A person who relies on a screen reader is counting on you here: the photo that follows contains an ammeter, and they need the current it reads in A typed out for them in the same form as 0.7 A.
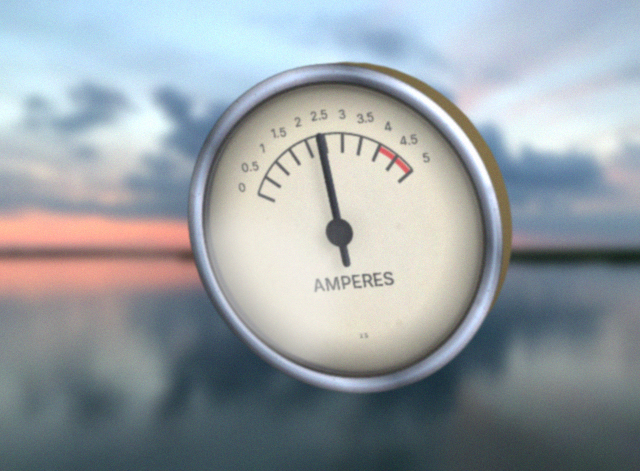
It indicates 2.5 A
